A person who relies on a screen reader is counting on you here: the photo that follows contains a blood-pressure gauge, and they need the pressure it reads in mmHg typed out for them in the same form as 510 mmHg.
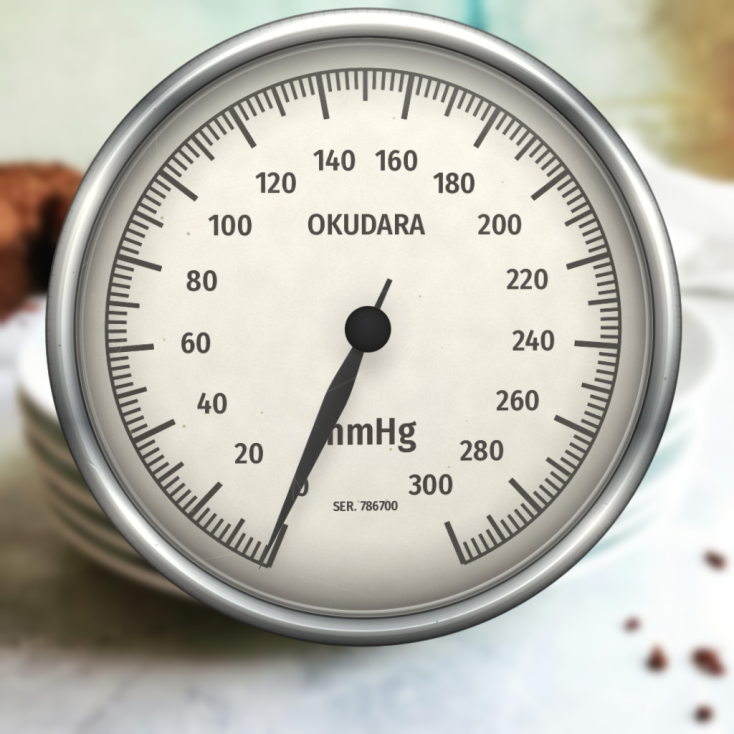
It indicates 2 mmHg
